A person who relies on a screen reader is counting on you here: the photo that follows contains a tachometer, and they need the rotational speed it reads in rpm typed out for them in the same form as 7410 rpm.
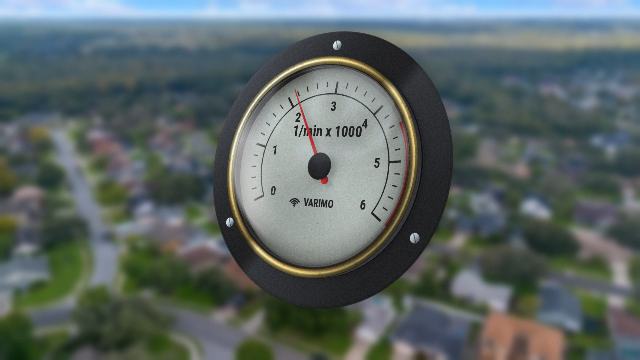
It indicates 2200 rpm
